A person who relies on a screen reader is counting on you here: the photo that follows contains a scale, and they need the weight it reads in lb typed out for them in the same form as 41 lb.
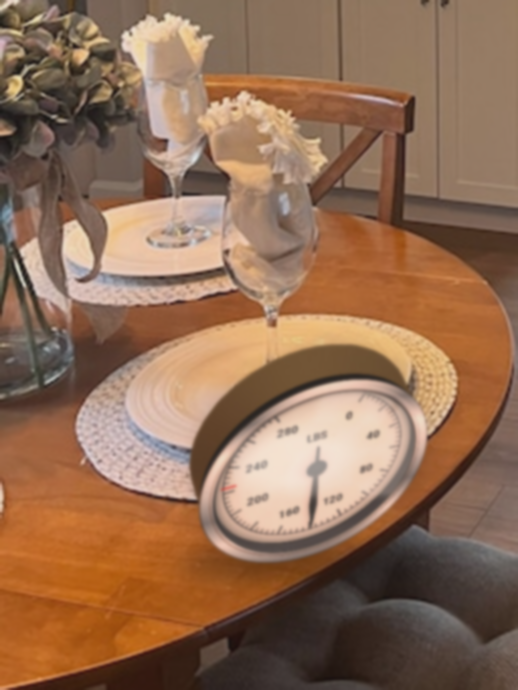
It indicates 140 lb
